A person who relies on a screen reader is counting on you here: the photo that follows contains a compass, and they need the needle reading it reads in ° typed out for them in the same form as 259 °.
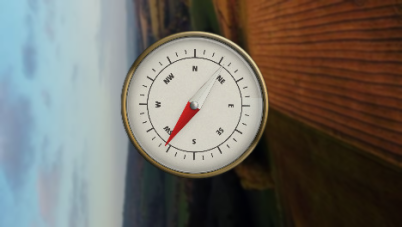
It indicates 215 °
